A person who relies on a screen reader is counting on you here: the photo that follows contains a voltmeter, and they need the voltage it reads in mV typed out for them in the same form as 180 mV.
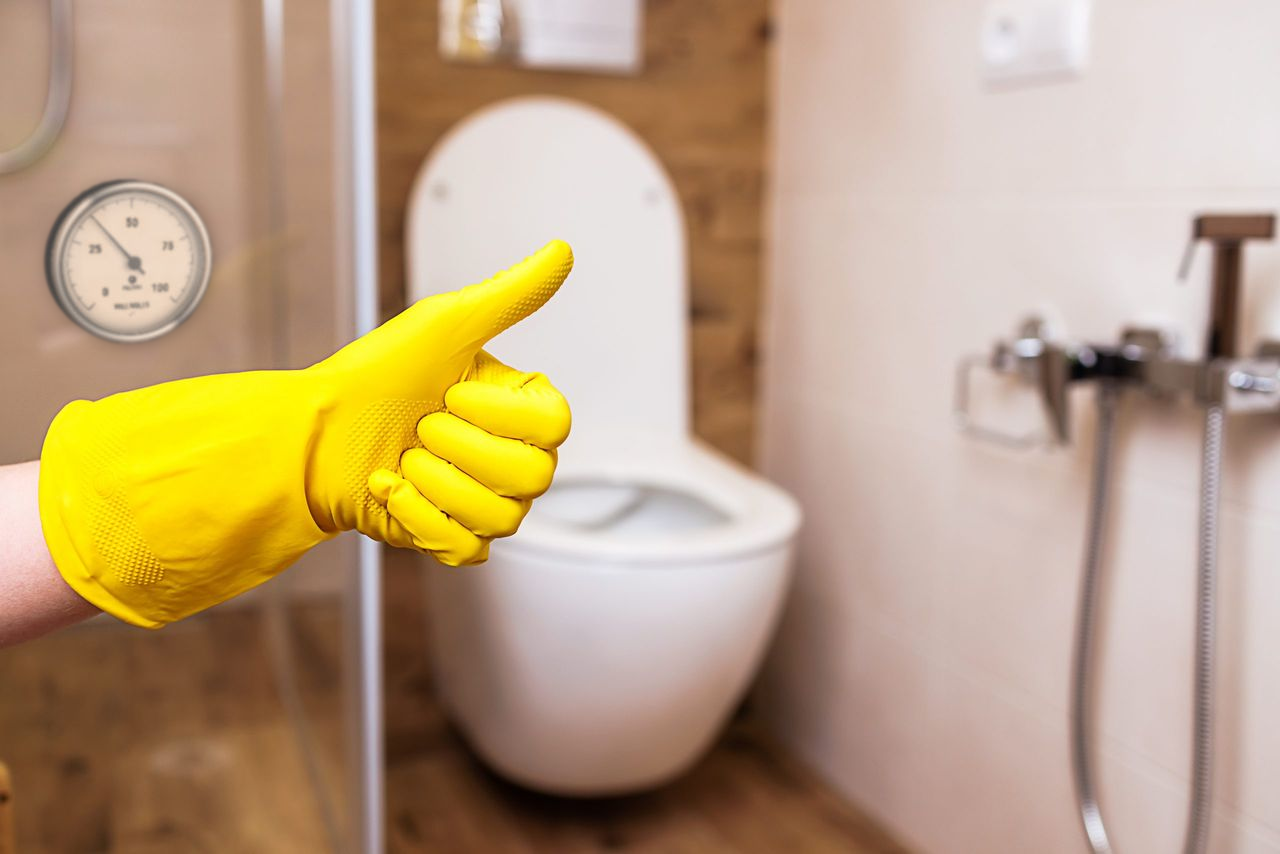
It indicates 35 mV
